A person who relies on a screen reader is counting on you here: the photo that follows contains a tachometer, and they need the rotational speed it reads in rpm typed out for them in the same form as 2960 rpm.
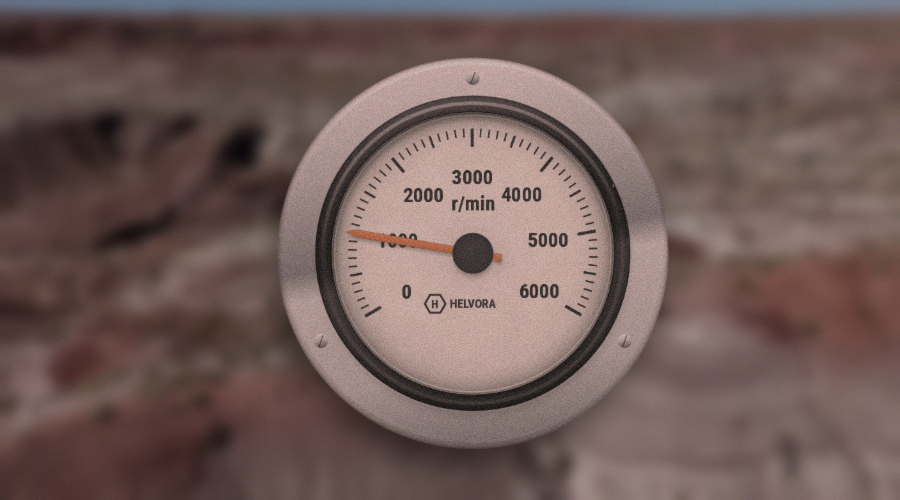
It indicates 1000 rpm
